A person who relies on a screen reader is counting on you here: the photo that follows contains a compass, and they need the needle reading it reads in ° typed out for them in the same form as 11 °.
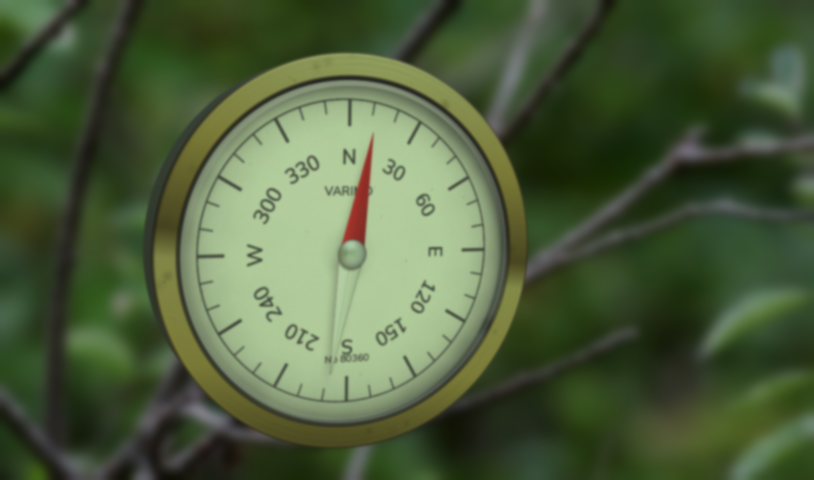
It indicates 10 °
